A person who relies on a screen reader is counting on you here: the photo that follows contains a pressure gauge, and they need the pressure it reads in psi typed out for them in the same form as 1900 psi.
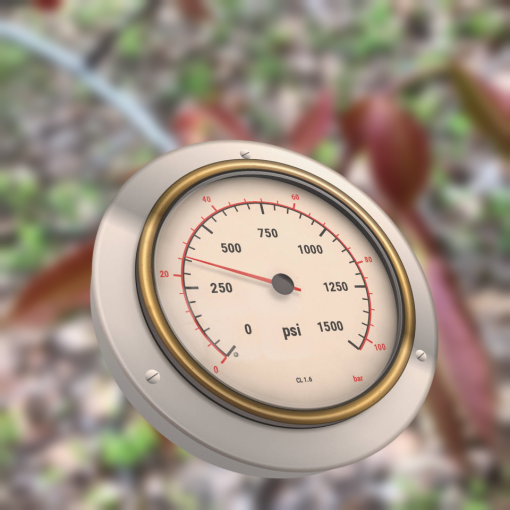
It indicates 350 psi
